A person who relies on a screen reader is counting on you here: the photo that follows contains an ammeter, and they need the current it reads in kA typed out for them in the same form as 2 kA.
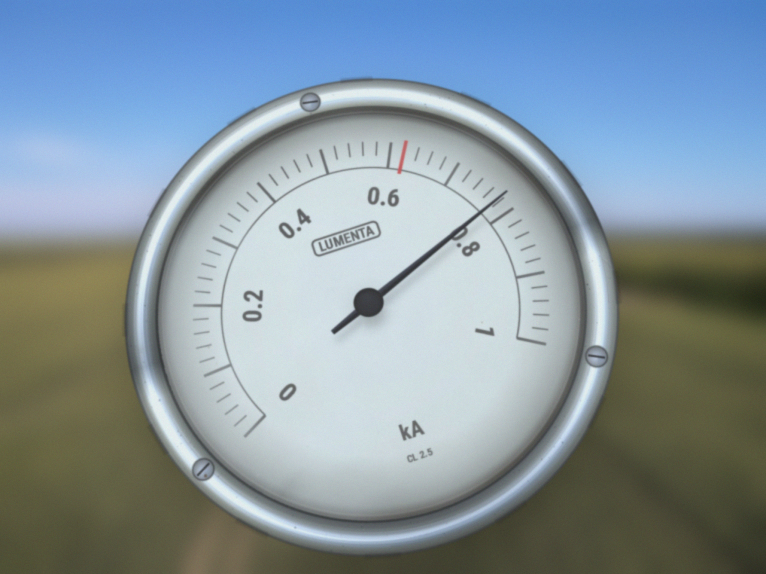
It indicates 0.78 kA
